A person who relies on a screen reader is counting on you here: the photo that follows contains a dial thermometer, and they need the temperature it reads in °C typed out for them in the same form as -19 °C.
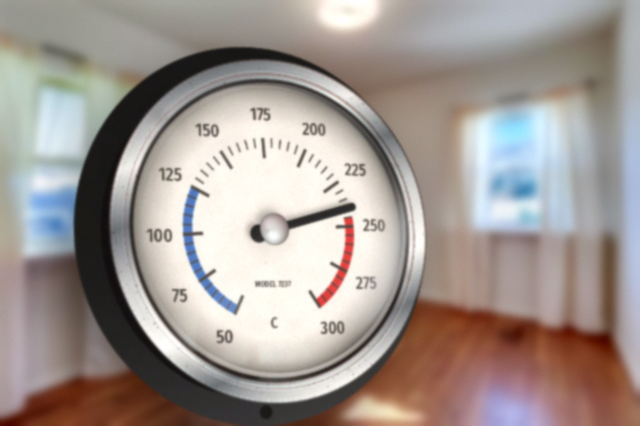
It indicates 240 °C
